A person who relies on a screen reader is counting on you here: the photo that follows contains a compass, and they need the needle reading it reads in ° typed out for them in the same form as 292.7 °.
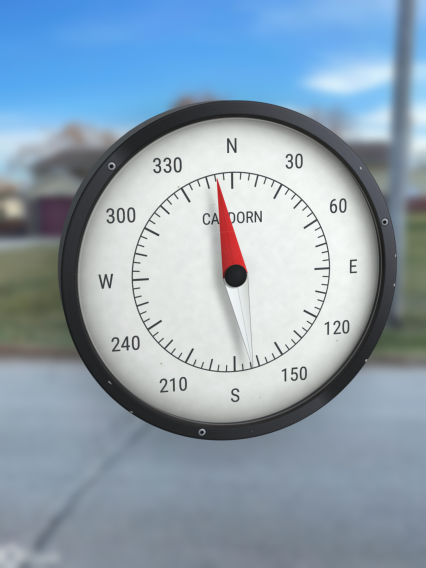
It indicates 350 °
